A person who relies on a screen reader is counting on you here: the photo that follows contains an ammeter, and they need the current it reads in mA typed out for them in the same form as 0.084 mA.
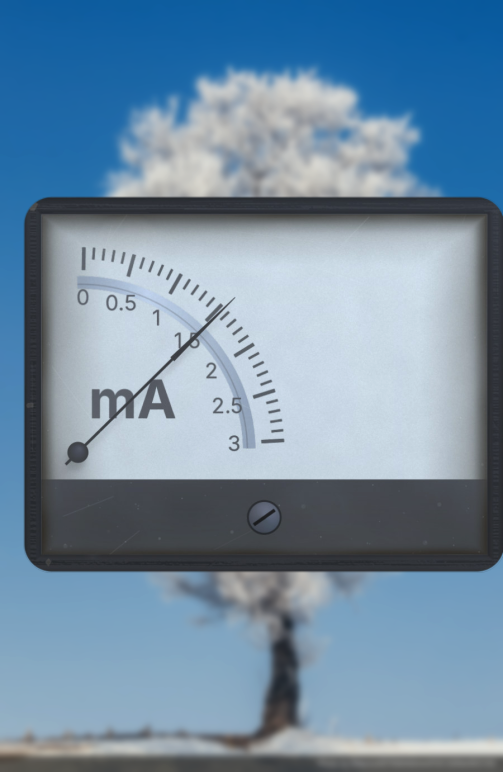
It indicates 1.55 mA
